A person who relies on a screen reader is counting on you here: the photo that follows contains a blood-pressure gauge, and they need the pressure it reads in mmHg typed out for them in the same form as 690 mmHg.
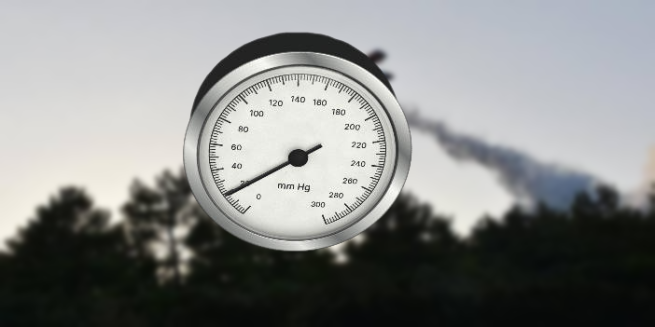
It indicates 20 mmHg
